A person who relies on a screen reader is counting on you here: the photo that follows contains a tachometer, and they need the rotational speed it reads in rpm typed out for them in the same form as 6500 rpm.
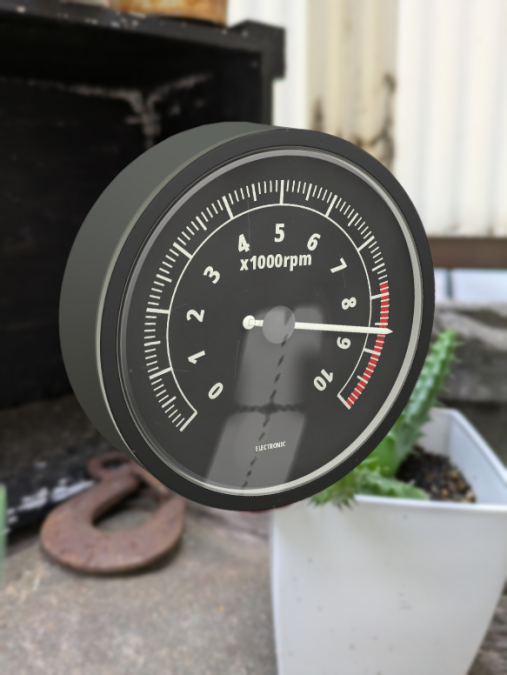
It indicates 8600 rpm
